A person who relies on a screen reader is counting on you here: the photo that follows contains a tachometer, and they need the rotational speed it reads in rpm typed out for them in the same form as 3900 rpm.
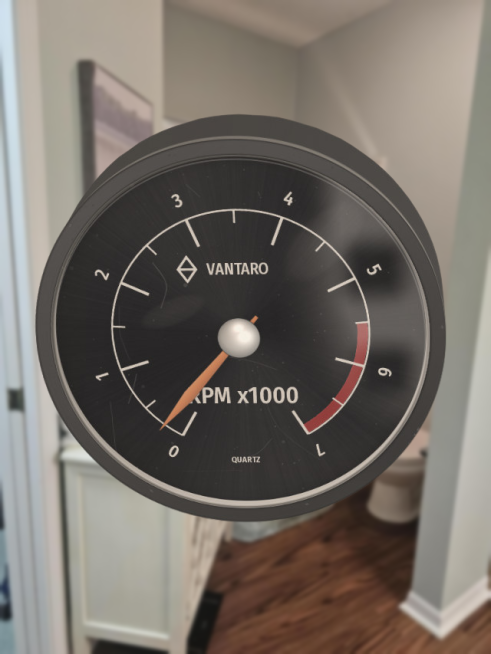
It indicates 250 rpm
